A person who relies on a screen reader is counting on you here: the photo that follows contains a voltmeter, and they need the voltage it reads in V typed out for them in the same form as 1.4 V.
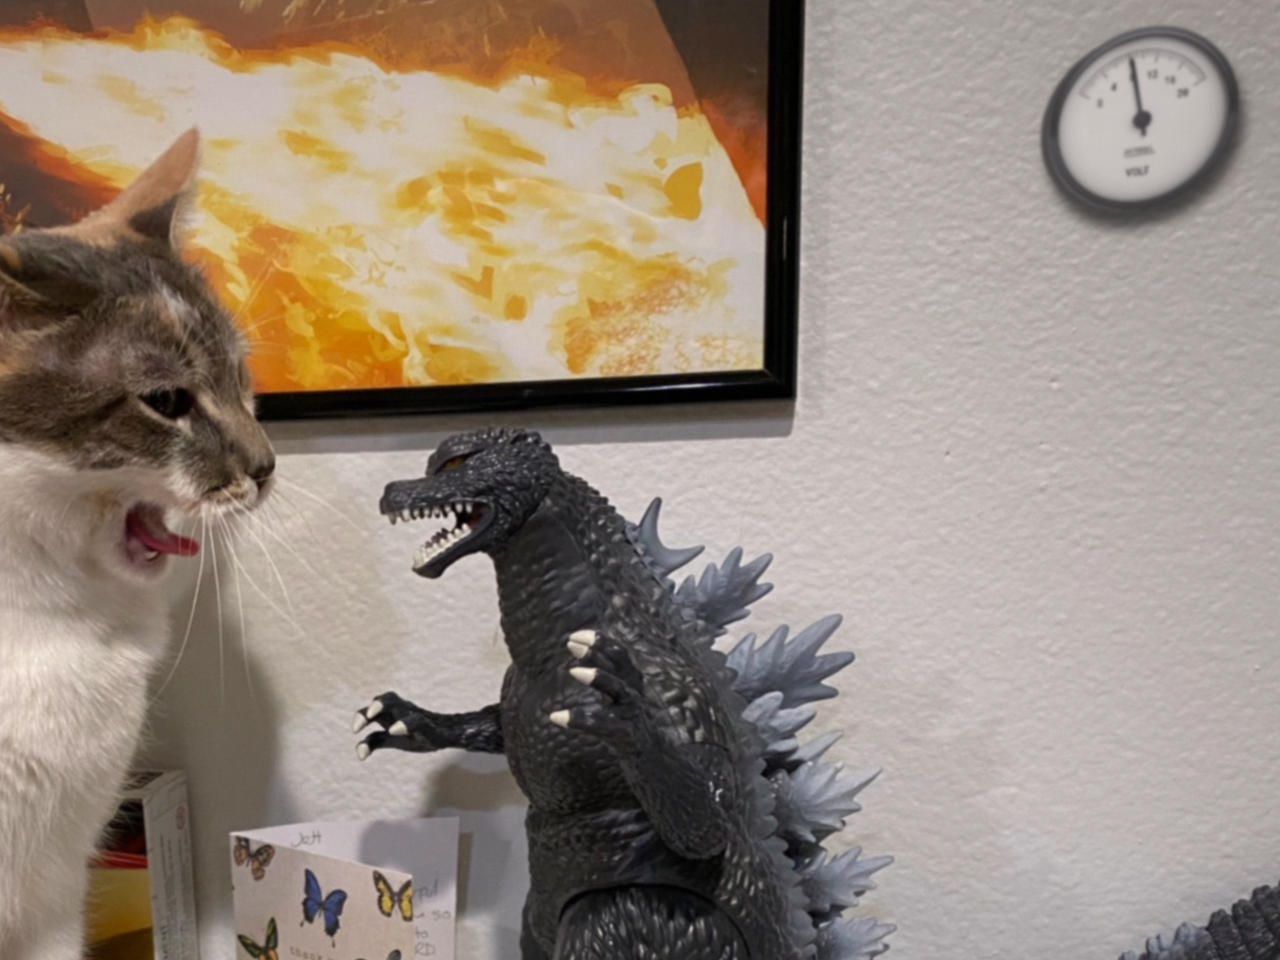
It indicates 8 V
